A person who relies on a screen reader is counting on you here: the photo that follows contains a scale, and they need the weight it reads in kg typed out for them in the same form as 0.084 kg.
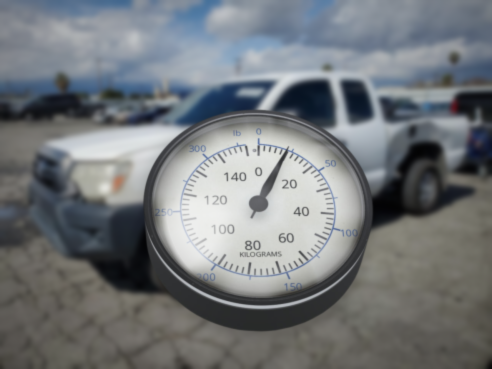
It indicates 10 kg
